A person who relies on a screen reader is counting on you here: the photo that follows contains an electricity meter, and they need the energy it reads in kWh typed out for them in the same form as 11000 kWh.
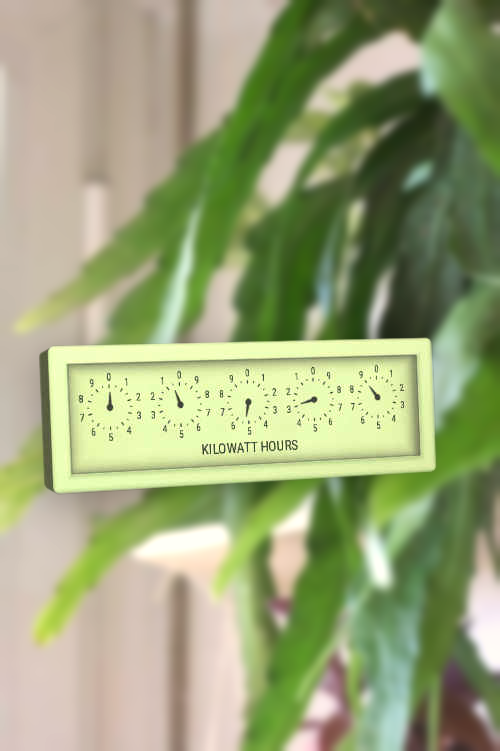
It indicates 529 kWh
